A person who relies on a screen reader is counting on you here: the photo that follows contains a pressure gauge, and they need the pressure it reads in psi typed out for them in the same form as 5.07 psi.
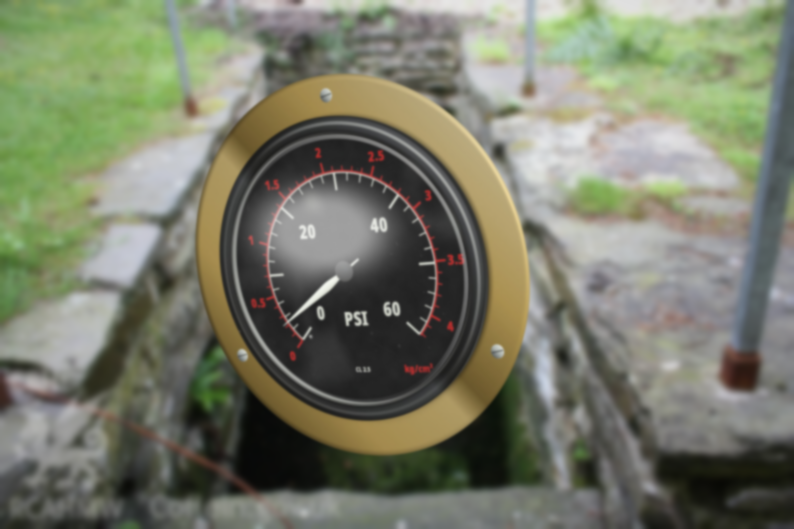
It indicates 3 psi
